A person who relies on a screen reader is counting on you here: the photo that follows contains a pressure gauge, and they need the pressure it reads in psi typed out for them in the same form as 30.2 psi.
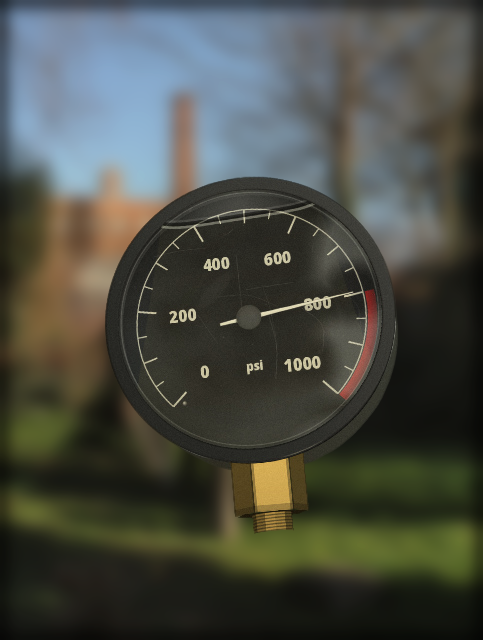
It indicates 800 psi
